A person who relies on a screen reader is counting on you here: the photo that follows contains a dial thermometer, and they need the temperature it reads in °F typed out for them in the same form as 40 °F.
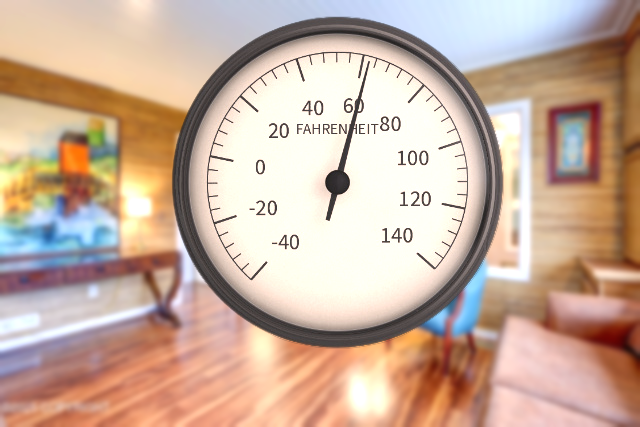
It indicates 62 °F
